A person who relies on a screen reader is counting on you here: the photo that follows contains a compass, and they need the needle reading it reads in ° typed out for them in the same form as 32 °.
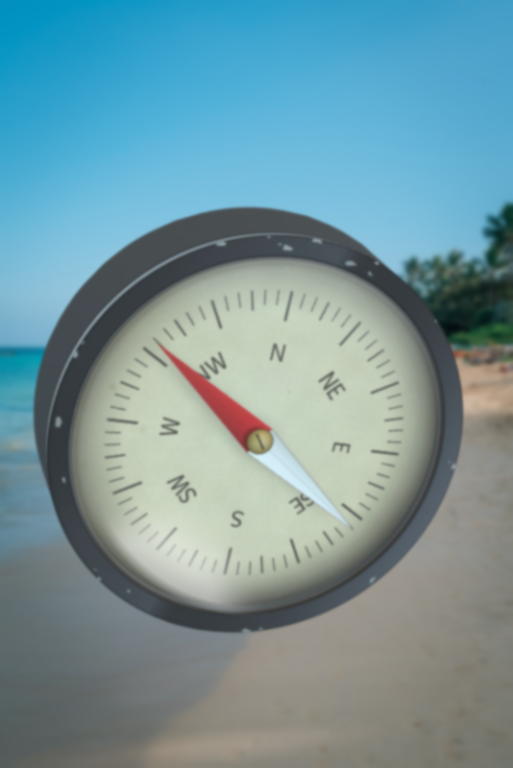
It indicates 305 °
